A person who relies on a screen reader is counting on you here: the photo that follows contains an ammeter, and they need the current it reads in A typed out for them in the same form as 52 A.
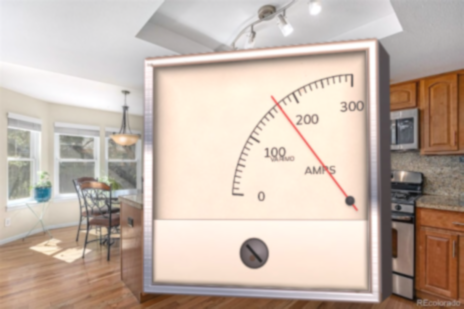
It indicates 170 A
